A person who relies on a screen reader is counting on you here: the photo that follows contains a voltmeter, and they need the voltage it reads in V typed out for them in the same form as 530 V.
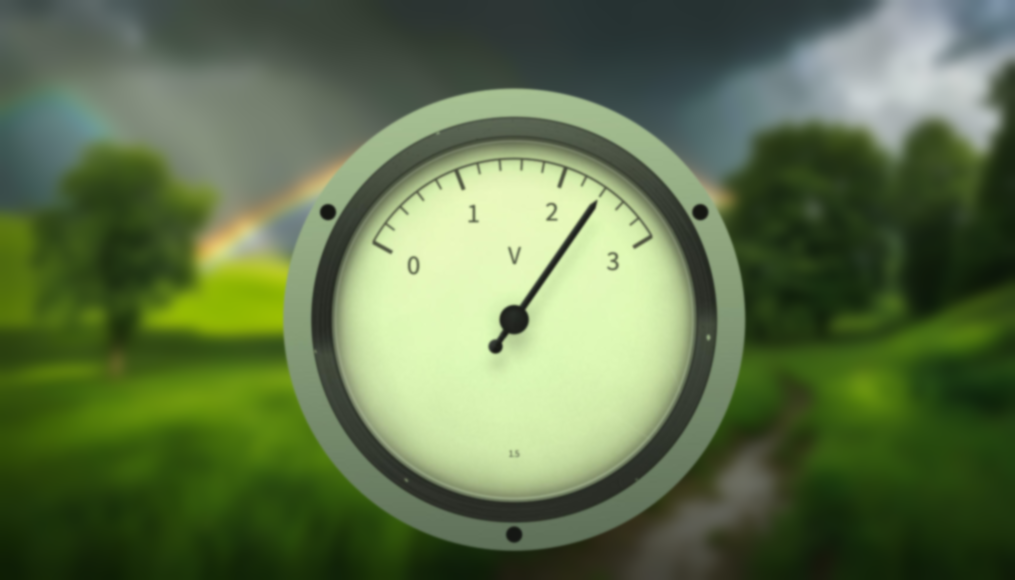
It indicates 2.4 V
